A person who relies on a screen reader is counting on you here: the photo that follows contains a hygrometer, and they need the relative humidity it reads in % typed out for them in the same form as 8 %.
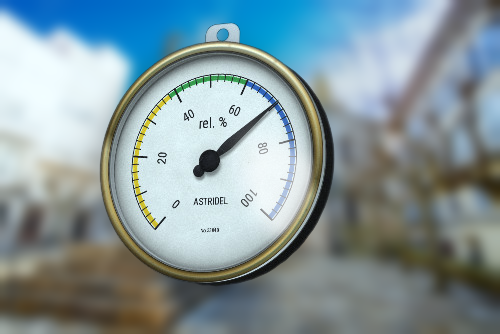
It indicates 70 %
